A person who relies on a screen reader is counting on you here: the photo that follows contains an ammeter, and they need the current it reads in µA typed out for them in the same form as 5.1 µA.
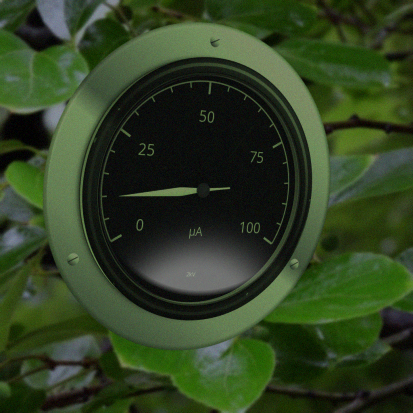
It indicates 10 µA
